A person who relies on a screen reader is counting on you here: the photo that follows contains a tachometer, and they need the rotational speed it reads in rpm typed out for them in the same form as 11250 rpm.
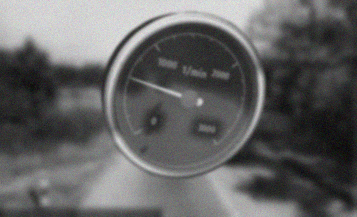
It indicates 600 rpm
